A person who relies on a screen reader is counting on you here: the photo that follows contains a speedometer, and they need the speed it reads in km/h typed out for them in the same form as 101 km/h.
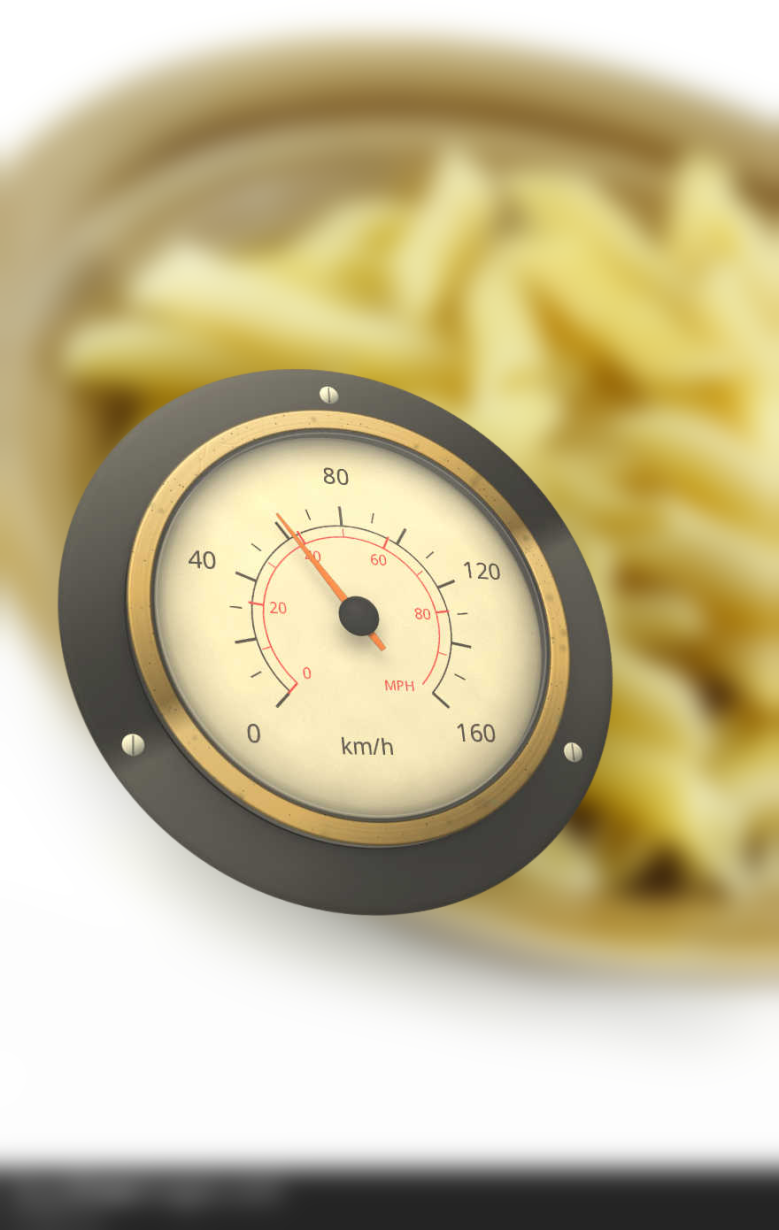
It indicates 60 km/h
